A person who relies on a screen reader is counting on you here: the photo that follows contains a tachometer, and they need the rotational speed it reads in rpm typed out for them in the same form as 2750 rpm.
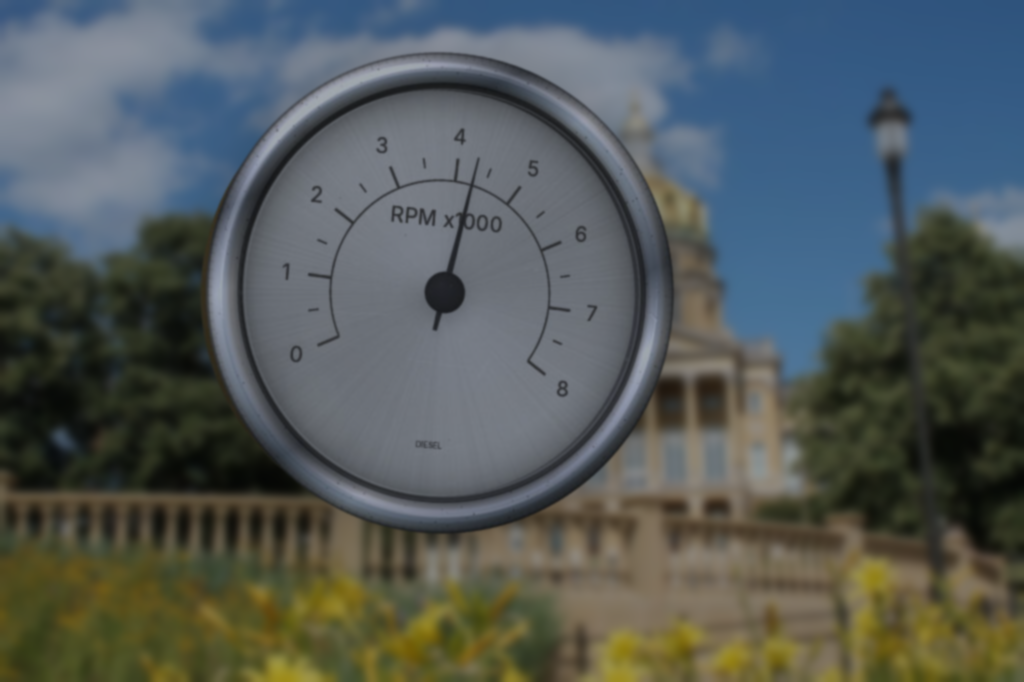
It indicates 4250 rpm
